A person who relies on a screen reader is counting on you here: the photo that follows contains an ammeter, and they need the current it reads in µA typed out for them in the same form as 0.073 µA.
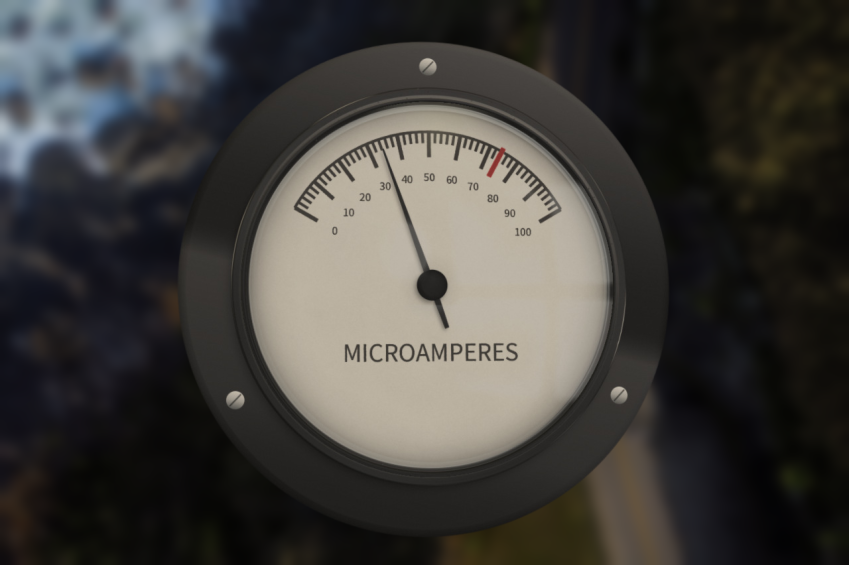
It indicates 34 µA
